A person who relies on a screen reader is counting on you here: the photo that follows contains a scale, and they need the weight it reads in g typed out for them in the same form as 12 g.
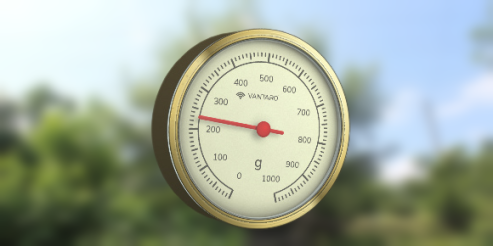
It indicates 230 g
